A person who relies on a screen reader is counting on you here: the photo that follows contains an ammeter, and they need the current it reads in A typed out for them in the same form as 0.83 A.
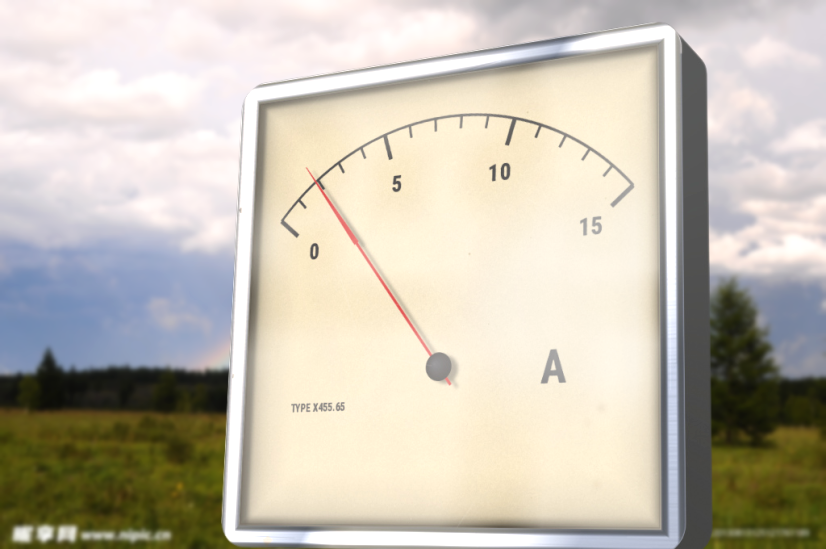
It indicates 2 A
